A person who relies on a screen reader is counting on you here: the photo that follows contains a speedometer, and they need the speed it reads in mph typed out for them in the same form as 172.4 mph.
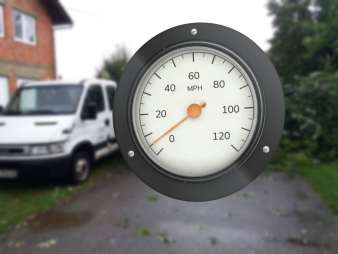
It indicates 5 mph
